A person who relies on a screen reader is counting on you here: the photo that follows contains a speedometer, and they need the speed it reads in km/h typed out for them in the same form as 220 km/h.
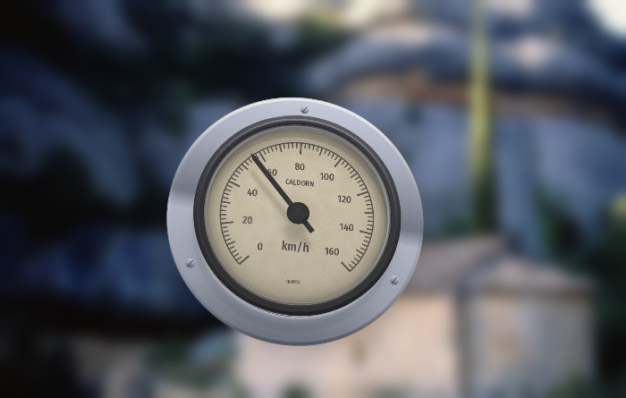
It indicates 56 km/h
